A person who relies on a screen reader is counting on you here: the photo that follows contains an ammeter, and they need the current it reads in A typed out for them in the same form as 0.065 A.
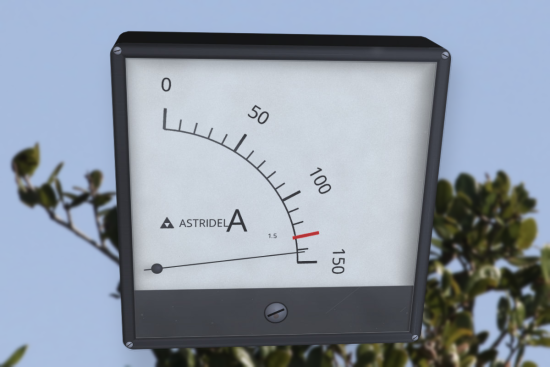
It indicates 140 A
